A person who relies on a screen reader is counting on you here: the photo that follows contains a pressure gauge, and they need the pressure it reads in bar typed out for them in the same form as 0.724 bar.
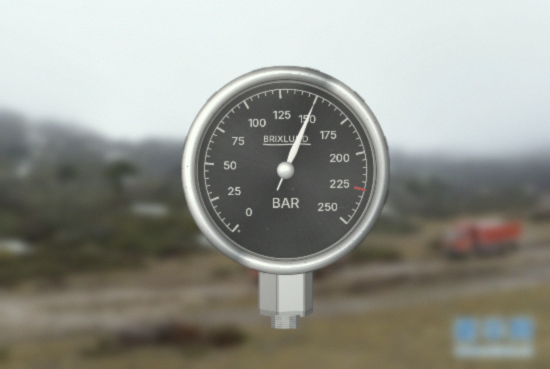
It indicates 150 bar
